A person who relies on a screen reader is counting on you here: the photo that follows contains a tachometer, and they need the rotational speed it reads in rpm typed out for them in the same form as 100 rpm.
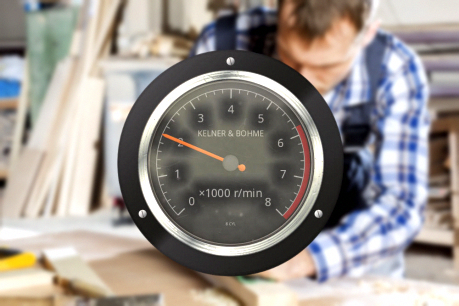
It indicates 2000 rpm
